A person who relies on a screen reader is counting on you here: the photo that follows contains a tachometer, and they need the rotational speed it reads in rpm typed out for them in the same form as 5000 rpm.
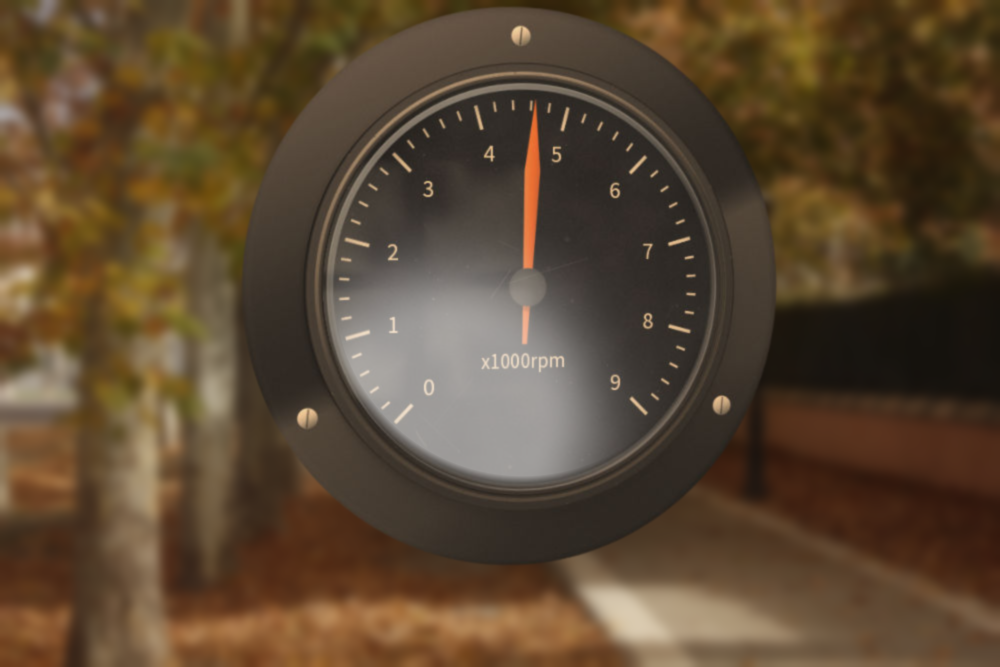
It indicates 4600 rpm
